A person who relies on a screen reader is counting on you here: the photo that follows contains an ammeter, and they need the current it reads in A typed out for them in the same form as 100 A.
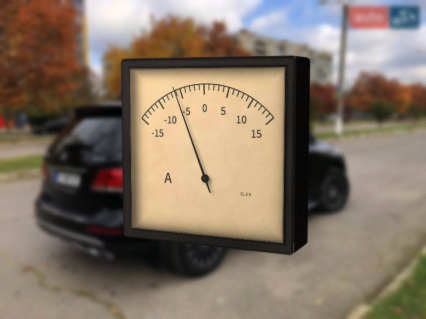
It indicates -6 A
